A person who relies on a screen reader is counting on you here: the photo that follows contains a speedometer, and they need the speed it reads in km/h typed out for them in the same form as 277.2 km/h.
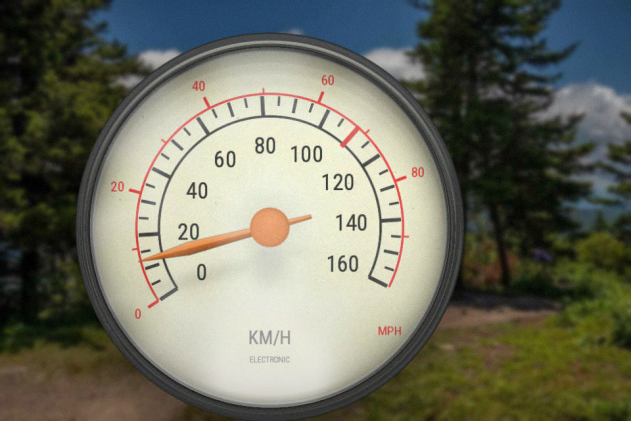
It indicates 12.5 km/h
